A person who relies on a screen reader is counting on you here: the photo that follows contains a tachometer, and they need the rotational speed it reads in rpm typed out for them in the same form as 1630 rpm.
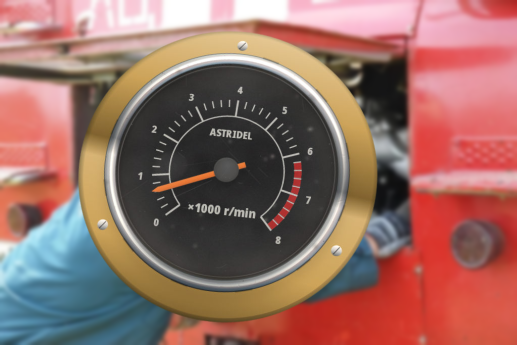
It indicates 600 rpm
